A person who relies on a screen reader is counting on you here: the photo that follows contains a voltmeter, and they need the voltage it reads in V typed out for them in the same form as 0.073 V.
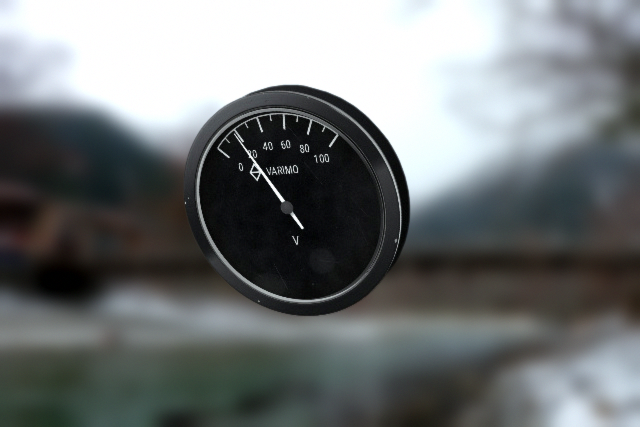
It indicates 20 V
